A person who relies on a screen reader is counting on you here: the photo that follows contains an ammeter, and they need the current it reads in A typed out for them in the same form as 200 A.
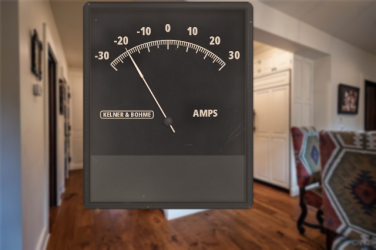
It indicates -20 A
